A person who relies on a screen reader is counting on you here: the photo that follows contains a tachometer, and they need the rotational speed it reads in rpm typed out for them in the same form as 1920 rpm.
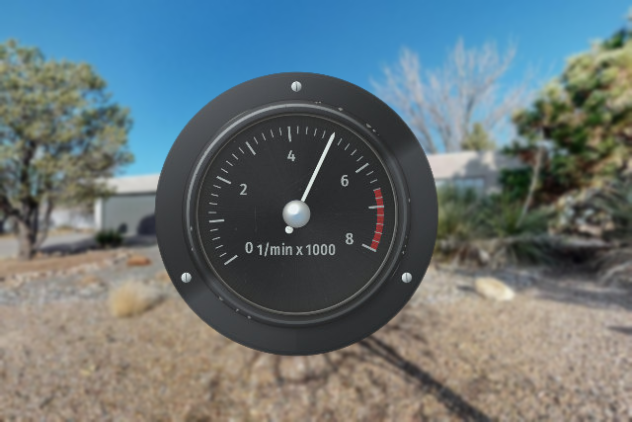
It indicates 5000 rpm
